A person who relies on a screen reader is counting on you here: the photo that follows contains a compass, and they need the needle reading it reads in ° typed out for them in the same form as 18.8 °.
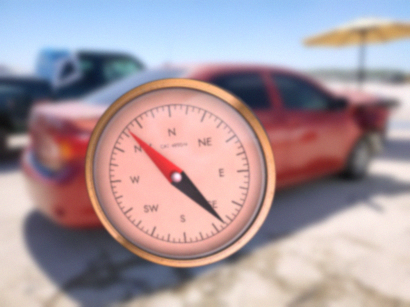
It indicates 320 °
